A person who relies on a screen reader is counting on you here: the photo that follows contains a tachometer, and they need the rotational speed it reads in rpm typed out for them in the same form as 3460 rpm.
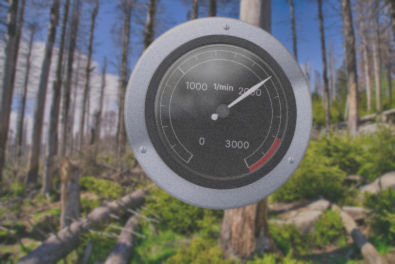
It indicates 2000 rpm
